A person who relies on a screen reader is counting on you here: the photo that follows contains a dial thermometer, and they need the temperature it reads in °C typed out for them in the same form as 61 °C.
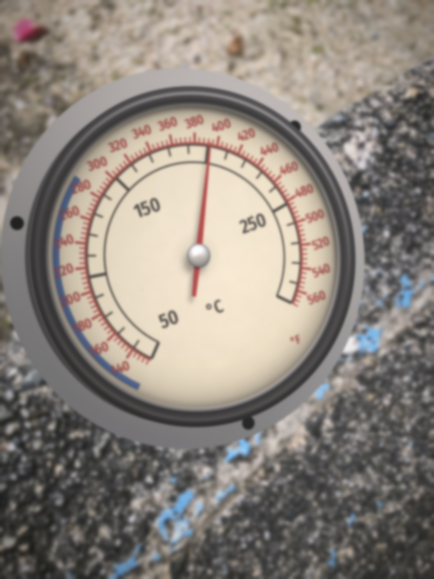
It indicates 200 °C
